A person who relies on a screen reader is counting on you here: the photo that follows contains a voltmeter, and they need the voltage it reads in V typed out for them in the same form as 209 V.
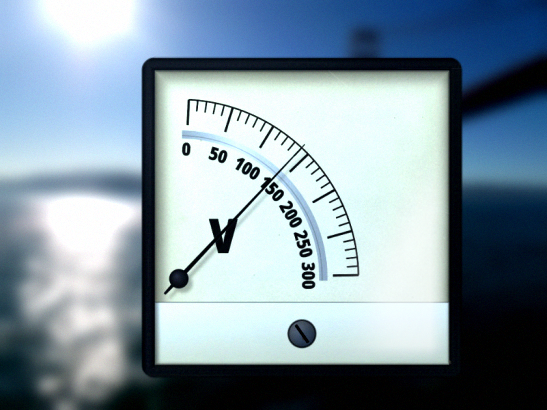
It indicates 140 V
